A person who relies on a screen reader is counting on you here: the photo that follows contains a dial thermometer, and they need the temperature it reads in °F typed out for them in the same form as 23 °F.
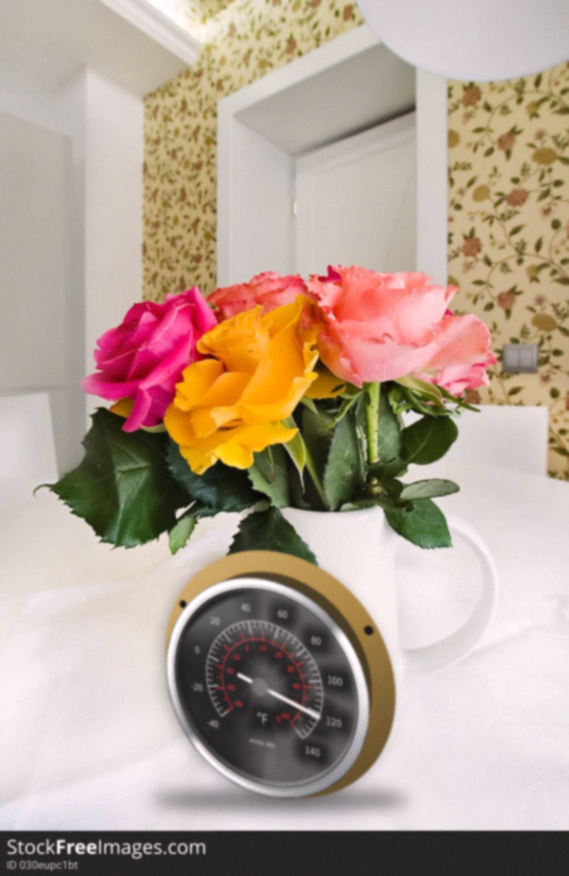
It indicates 120 °F
